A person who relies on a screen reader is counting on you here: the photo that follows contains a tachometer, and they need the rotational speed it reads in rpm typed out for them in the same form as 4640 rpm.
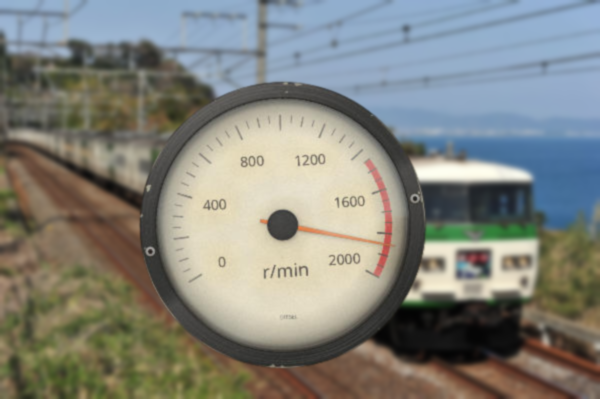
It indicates 1850 rpm
